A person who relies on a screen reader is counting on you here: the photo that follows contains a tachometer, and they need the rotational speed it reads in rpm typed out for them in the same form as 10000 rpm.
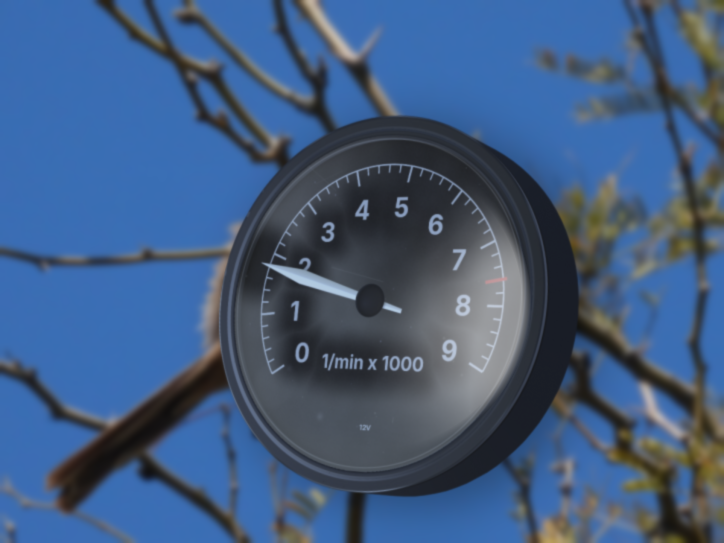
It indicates 1800 rpm
